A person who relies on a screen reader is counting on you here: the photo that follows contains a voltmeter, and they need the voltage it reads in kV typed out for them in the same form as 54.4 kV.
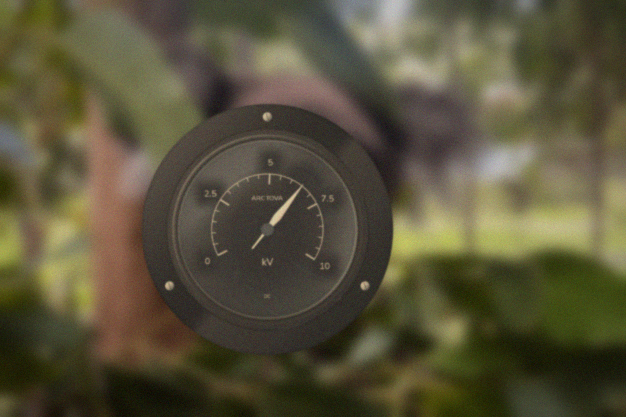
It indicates 6.5 kV
